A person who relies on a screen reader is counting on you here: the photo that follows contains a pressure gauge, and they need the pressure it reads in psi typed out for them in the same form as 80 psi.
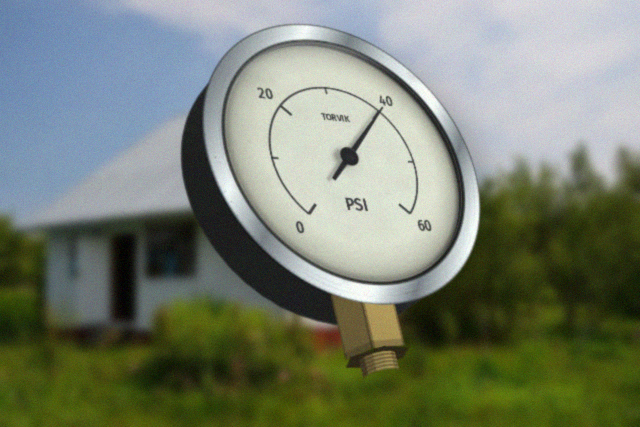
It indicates 40 psi
